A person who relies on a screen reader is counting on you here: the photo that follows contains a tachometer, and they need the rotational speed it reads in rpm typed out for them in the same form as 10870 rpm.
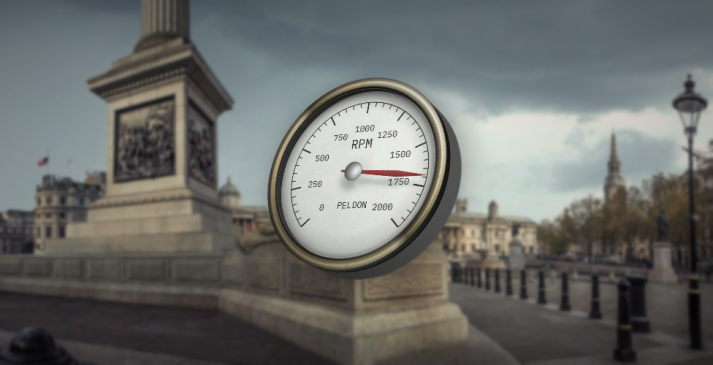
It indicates 1700 rpm
